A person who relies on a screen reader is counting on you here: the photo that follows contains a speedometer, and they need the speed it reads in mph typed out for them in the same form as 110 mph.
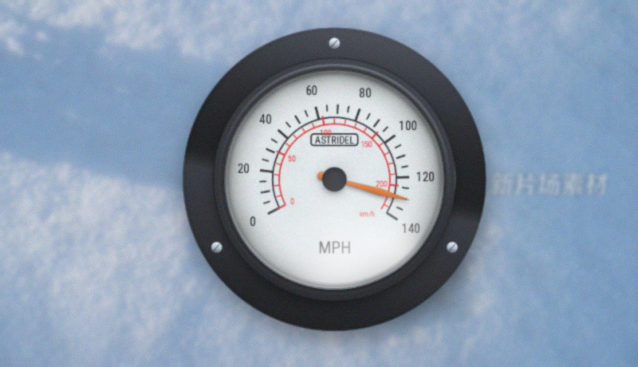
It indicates 130 mph
